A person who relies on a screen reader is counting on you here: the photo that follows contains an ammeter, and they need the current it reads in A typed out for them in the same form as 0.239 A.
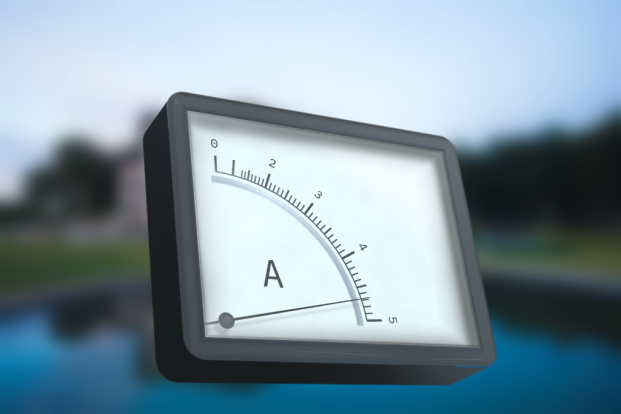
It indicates 4.7 A
